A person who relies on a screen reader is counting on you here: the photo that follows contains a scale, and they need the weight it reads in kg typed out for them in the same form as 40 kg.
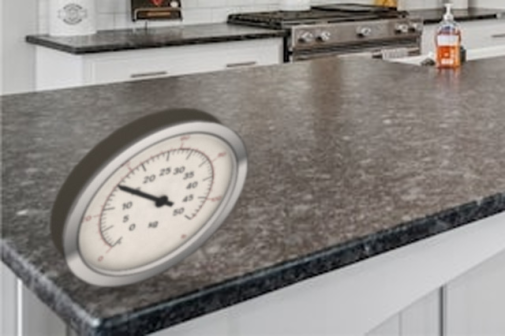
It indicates 15 kg
